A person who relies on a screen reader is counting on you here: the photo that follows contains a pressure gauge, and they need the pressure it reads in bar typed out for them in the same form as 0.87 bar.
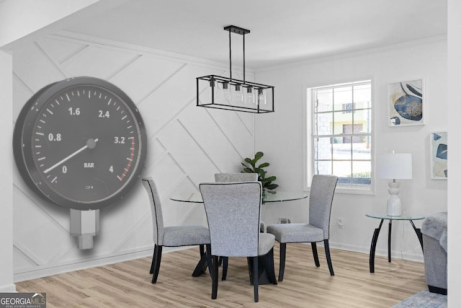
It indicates 0.2 bar
